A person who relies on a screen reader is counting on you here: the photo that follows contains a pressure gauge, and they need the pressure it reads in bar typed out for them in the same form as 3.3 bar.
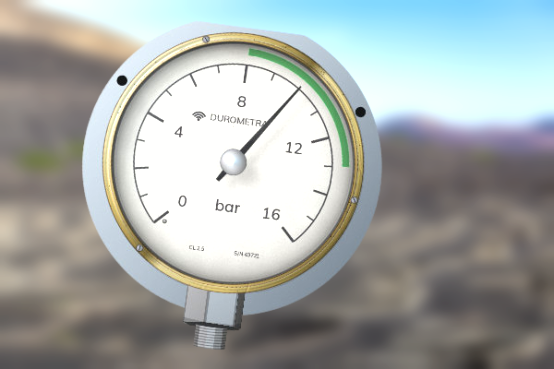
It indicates 10 bar
